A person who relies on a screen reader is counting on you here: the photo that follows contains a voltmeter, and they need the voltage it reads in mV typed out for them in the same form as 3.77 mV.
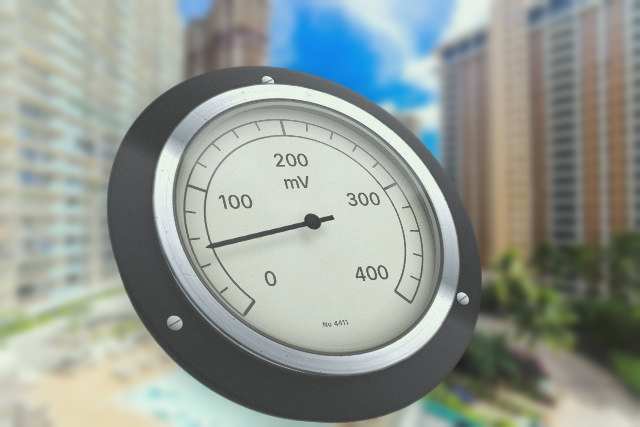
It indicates 50 mV
